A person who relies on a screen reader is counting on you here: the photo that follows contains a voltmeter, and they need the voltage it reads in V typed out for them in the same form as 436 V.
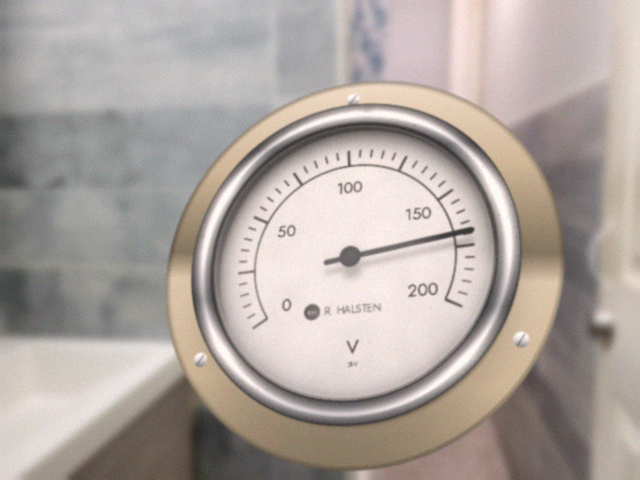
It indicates 170 V
